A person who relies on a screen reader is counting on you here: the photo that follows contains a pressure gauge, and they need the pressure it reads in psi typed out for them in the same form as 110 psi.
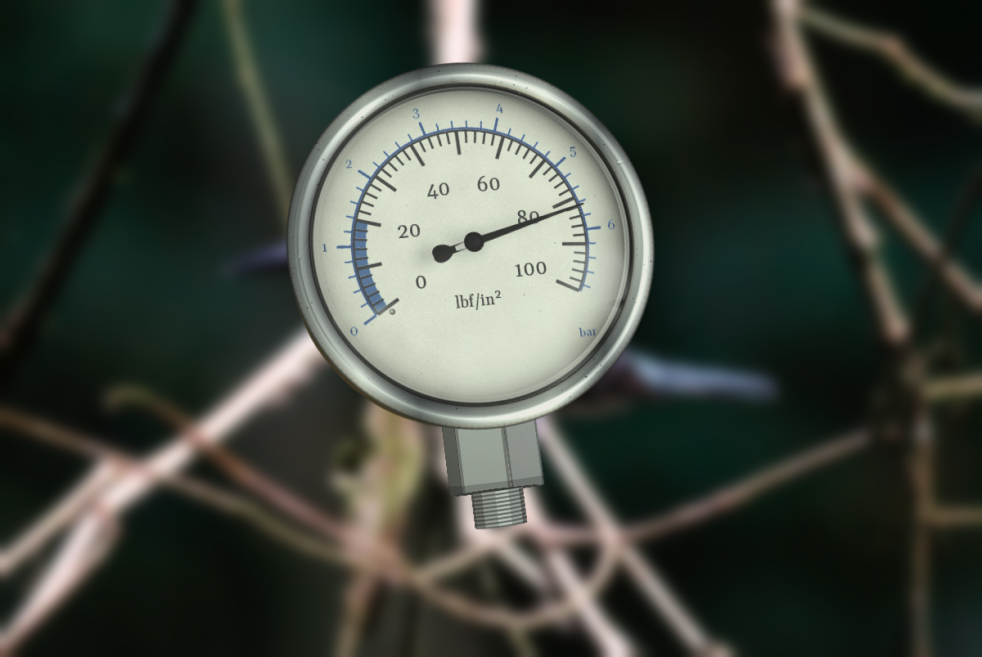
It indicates 82 psi
